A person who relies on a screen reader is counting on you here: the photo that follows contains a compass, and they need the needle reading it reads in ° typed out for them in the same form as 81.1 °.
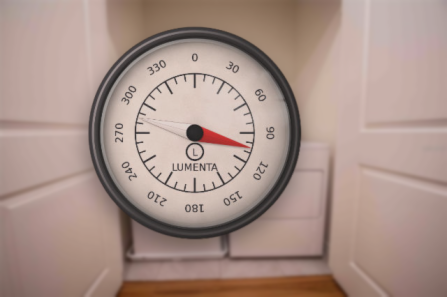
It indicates 105 °
